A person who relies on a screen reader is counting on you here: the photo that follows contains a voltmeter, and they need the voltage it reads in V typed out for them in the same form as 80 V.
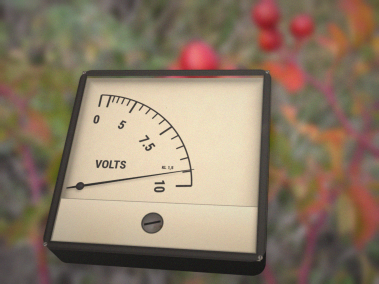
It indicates 9.5 V
